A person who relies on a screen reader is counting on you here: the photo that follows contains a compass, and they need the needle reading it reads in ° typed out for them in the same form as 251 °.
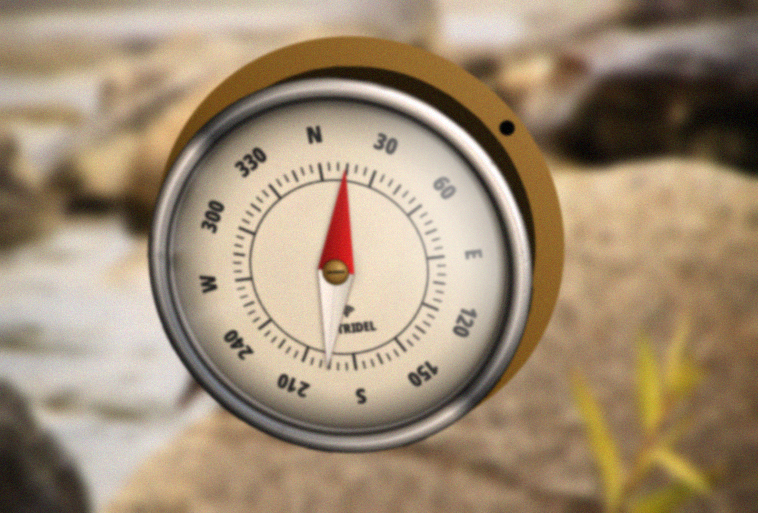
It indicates 15 °
